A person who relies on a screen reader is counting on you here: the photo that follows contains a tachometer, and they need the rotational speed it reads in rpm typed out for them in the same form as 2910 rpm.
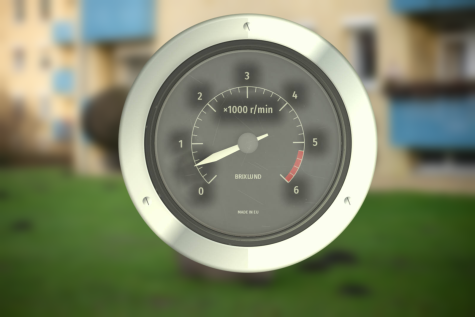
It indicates 500 rpm
